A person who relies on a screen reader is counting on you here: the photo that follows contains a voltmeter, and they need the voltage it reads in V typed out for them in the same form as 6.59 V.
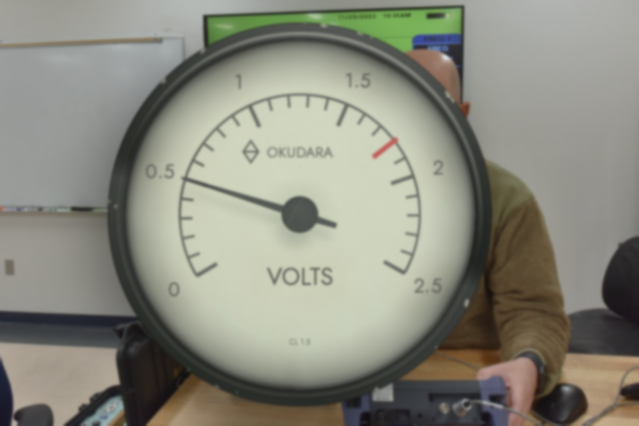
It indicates 0.5 V
